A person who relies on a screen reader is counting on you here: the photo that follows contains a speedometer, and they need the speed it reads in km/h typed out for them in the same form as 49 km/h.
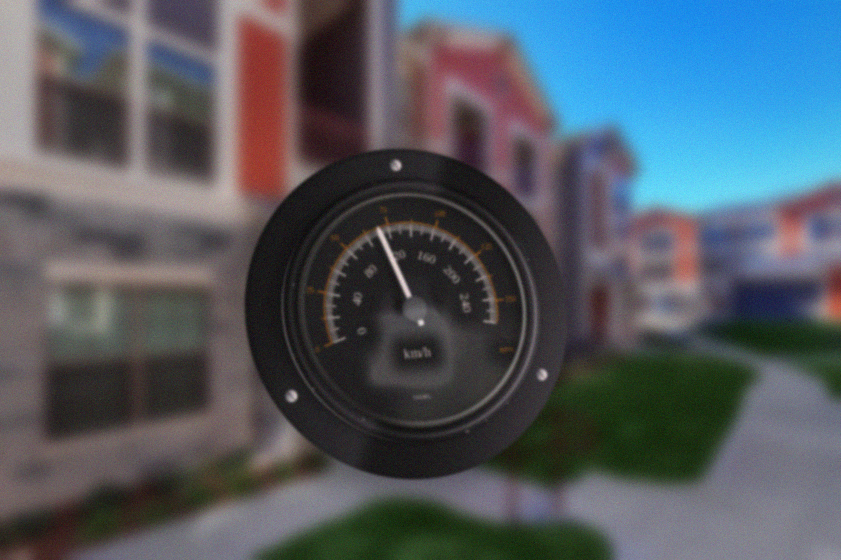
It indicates 110 km/h
